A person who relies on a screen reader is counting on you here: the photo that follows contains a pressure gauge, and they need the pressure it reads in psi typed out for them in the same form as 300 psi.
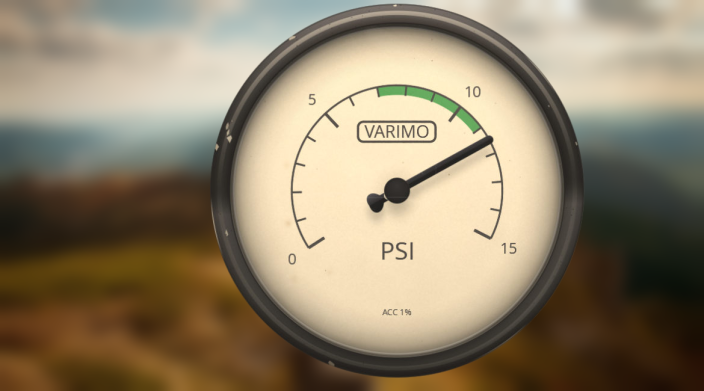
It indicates 11.5 psi
